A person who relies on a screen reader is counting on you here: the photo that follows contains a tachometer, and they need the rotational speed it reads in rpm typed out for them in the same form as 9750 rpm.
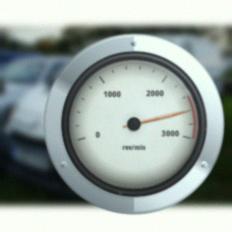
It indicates 2600 rpm
